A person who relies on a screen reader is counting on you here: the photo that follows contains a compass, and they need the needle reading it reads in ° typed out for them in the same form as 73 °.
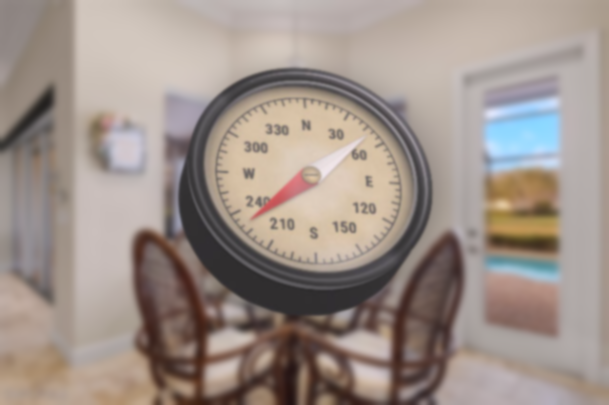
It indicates 230 °
